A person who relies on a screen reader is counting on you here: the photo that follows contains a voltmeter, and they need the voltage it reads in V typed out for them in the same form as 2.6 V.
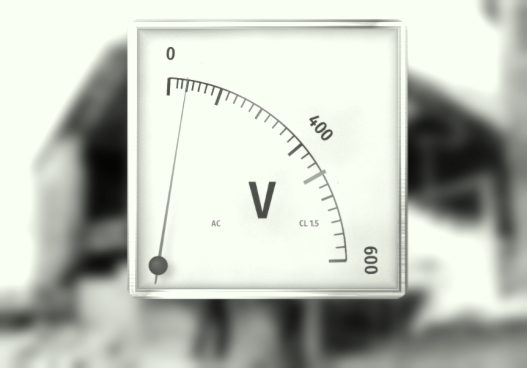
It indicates 100 V
